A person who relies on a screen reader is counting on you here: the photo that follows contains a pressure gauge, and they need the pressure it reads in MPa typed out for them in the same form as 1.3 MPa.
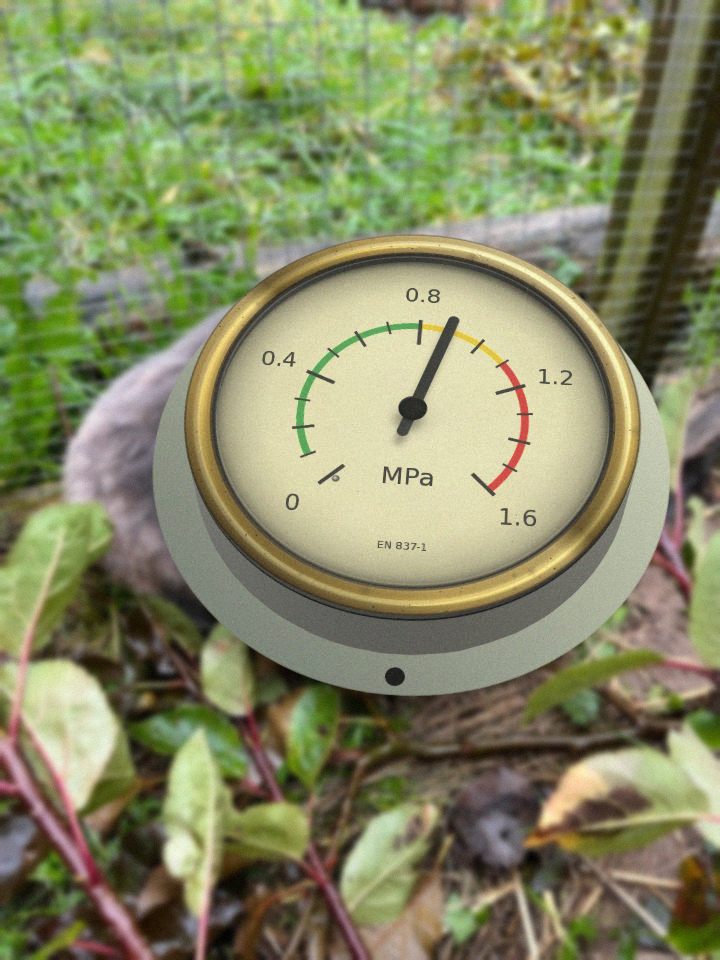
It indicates 0.9 MPa
